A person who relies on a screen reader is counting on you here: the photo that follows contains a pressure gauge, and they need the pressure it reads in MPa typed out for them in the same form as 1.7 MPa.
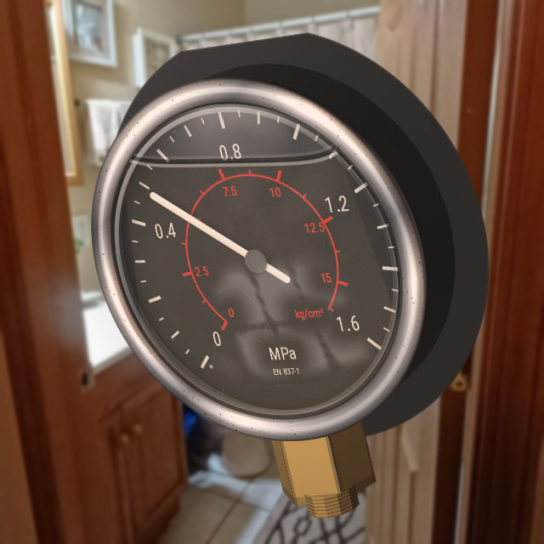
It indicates 0.5 MPa
